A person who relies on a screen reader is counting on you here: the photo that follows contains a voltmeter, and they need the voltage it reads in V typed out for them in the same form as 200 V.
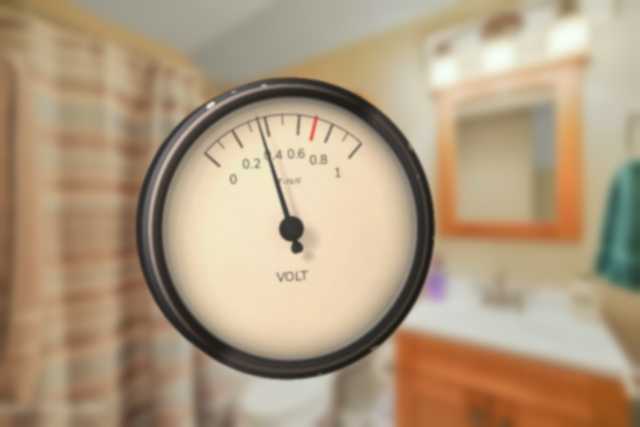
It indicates 0.35 V
